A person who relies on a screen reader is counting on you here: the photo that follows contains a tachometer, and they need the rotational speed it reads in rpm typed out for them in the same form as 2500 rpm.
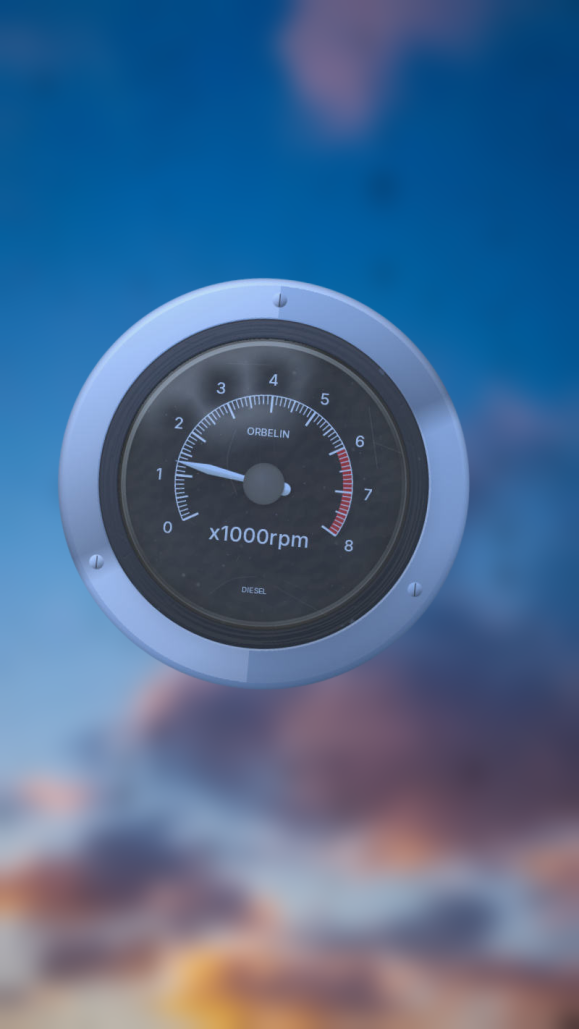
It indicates 1300 rpm
